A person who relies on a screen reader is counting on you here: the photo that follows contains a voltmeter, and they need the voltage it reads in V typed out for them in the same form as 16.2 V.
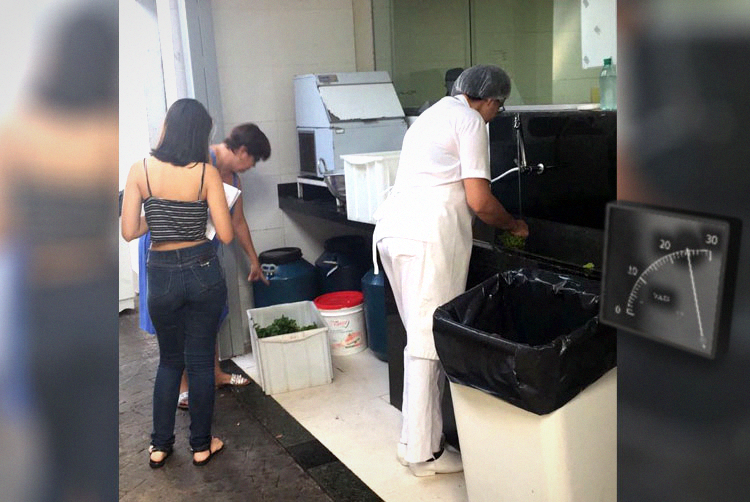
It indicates 25 V
